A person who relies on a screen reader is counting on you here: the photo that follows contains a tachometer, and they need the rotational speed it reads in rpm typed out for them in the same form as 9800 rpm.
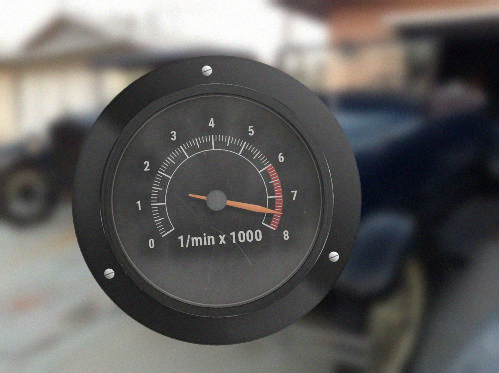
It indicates 7500 rpm
